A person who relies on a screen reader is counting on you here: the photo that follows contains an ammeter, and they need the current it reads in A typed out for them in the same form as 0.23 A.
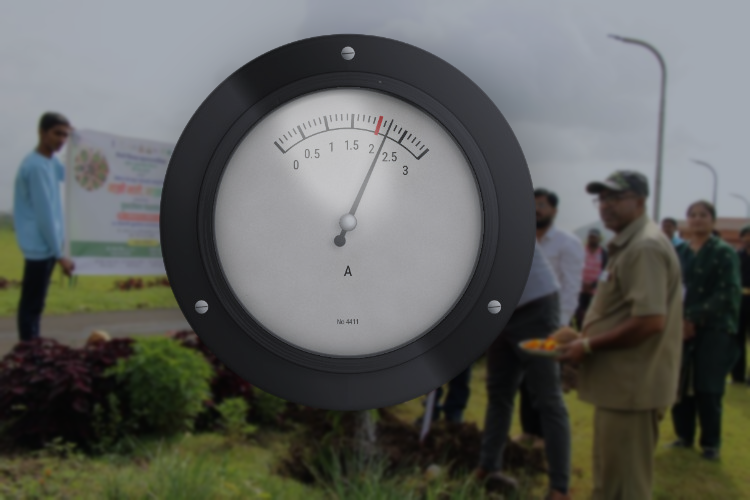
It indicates 2.2 A
